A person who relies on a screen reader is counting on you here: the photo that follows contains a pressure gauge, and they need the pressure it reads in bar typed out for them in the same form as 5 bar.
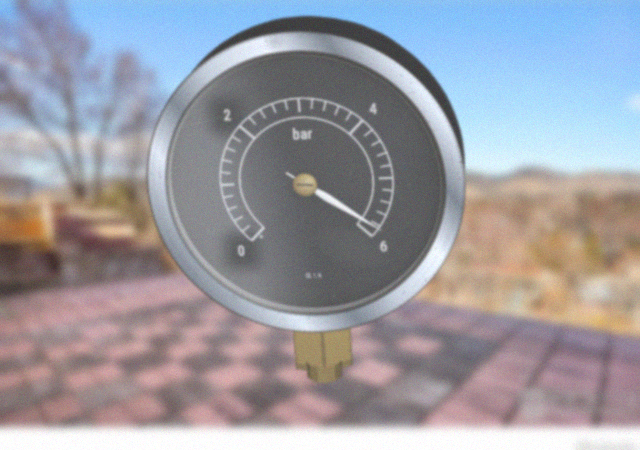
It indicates 5.8 bar
